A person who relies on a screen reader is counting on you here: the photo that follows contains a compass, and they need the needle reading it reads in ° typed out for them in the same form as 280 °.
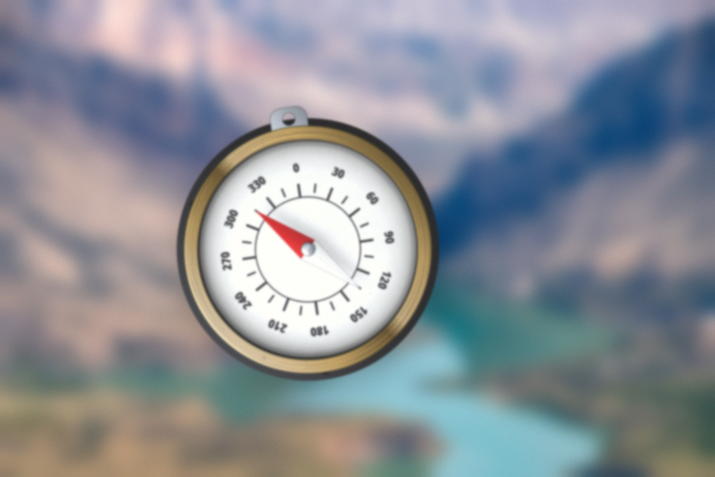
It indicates 315 °
